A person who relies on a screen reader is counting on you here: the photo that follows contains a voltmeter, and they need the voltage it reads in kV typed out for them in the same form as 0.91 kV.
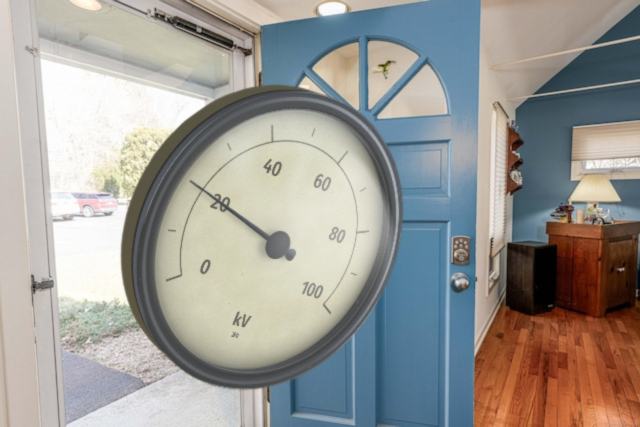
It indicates 20 kV
